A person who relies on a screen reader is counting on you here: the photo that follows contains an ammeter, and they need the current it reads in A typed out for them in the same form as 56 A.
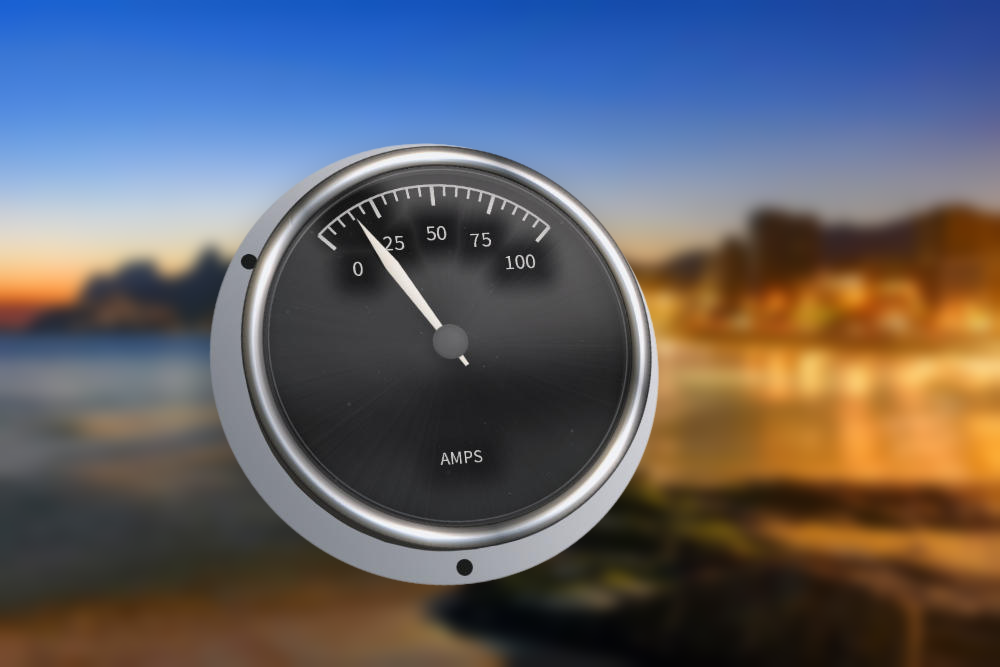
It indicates 15 A
